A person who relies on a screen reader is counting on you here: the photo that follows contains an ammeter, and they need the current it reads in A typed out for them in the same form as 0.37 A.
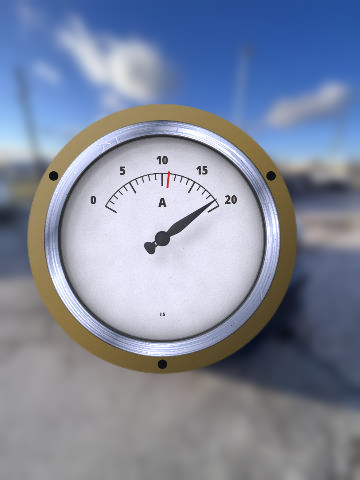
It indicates 19 A
